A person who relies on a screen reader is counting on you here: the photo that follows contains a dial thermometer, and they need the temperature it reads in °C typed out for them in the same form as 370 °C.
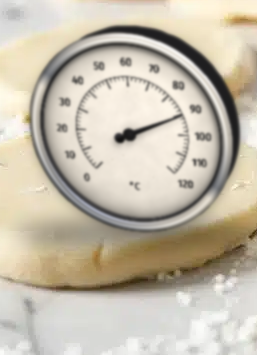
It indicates 90 °C
